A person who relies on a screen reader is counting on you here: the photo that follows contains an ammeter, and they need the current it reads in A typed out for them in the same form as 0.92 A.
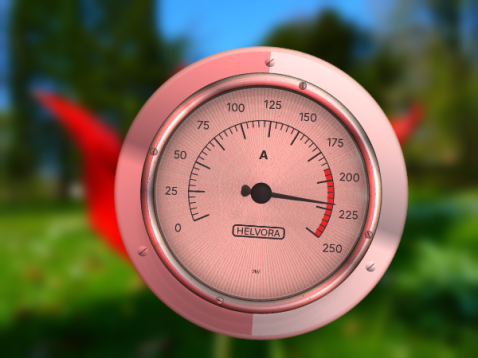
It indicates 220 A
